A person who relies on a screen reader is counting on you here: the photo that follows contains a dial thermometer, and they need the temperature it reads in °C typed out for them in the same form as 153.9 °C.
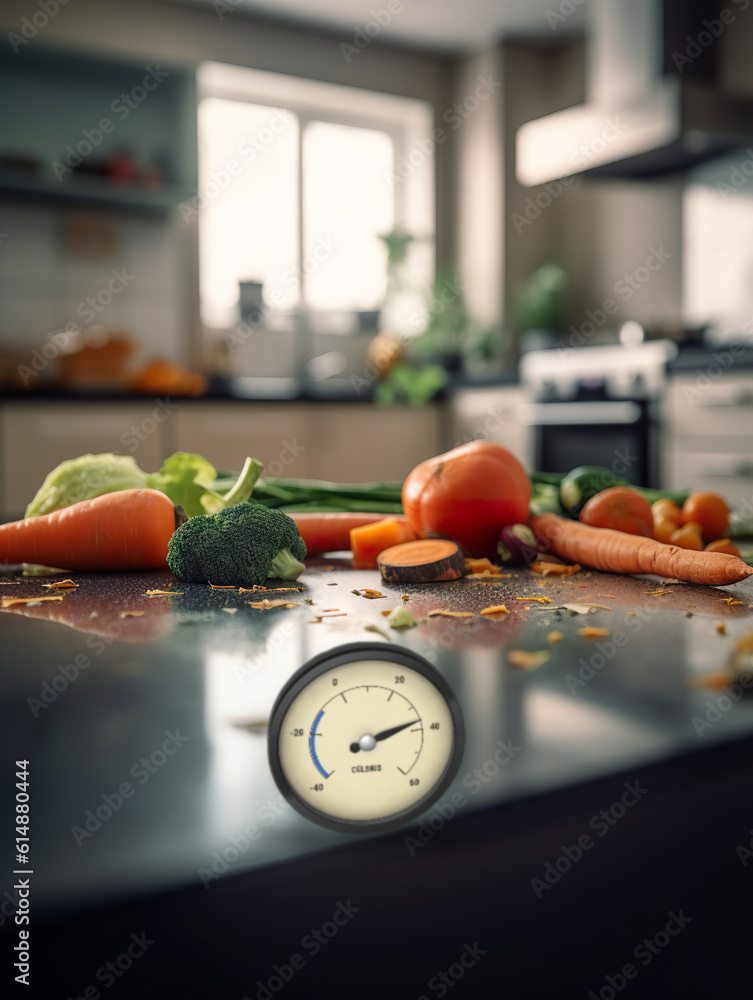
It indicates 35 °C
